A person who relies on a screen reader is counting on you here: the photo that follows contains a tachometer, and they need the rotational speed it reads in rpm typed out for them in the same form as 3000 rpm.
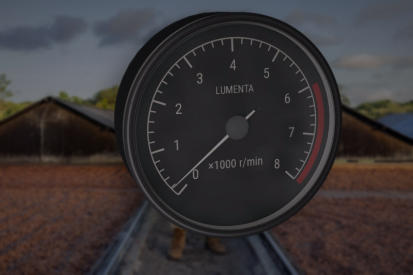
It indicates 200 rpm
